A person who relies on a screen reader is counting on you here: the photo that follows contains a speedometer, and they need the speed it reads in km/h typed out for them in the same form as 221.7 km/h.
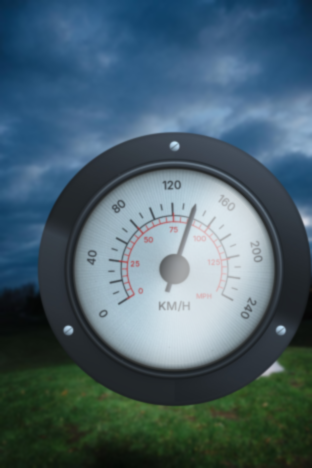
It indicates 140 km/h
